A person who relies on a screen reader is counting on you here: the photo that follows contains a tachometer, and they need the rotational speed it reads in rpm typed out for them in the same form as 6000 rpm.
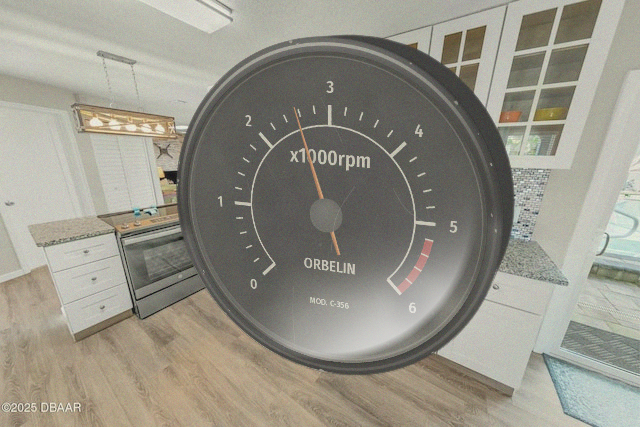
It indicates 2600 rpm
